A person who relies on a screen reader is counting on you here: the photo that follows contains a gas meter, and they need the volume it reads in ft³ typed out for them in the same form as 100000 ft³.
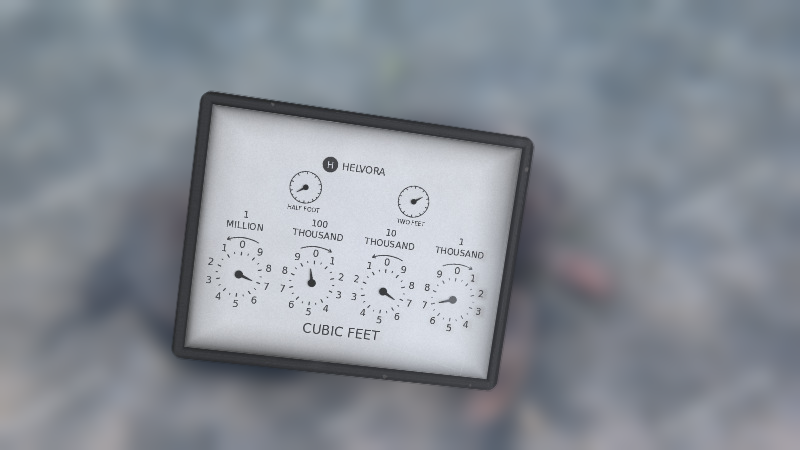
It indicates 696700 ft³
